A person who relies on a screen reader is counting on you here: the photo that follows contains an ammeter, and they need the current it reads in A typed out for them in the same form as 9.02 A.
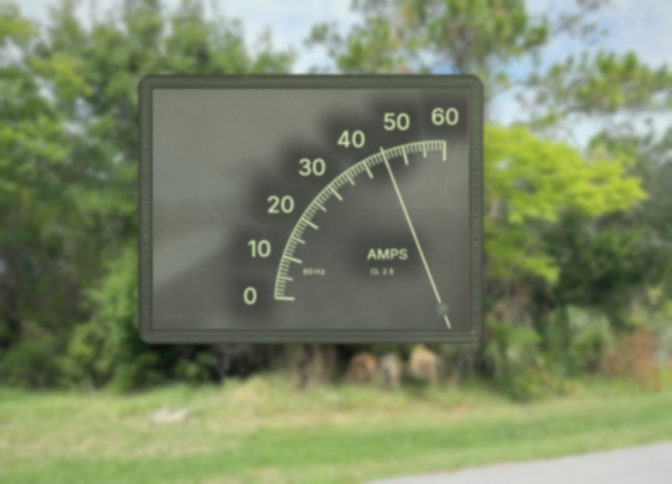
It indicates 45 A
